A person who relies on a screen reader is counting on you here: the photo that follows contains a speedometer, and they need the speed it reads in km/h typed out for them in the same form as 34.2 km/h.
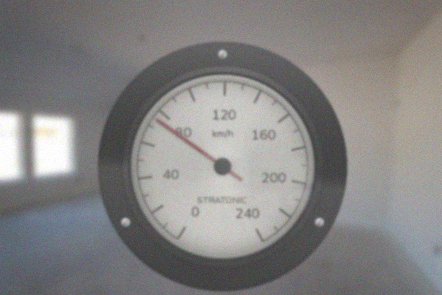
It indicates 75 km/h
